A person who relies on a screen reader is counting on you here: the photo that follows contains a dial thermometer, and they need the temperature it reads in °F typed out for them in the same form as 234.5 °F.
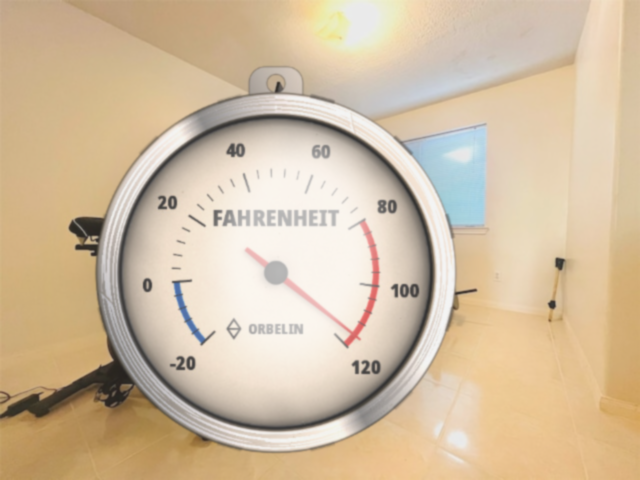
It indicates 116 °F
